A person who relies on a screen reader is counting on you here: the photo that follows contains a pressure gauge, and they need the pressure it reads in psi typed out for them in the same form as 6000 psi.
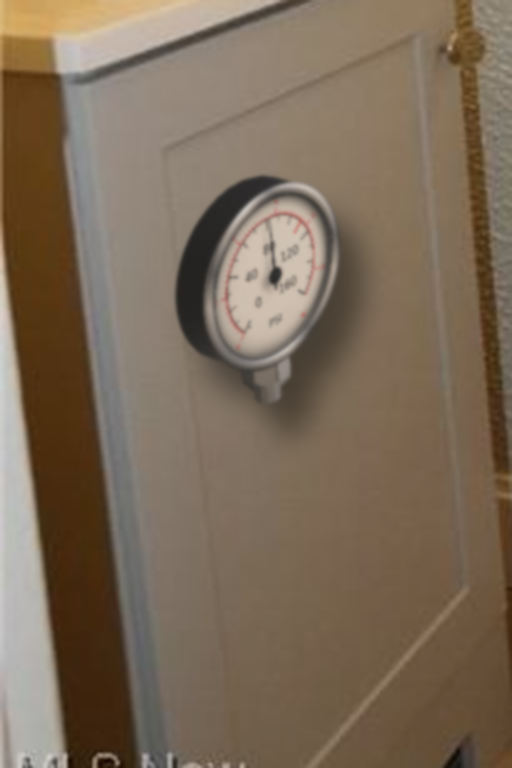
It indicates 80 psi
